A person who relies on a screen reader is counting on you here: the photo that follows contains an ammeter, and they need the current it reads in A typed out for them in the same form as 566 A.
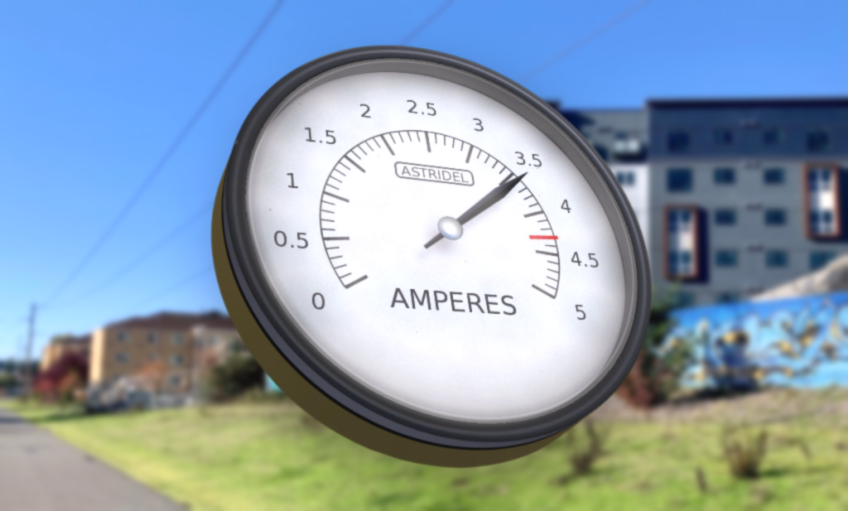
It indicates 3.6 A
